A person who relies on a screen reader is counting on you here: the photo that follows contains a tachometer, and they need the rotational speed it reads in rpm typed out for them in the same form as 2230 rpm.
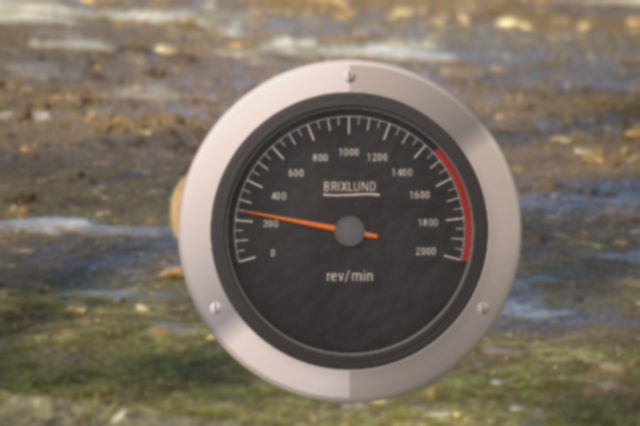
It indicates 250 rpm
